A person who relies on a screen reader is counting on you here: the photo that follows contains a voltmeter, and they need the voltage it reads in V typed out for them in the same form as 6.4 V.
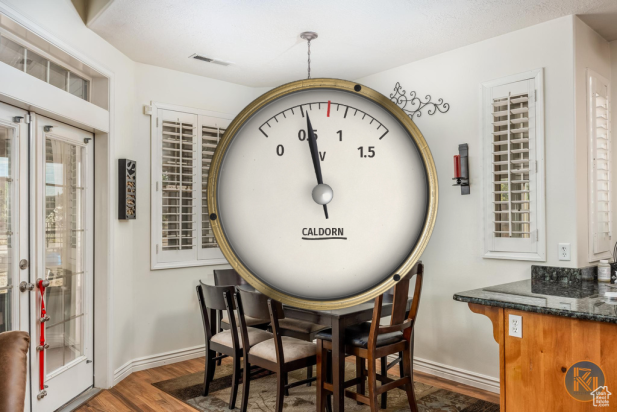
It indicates 0.55 V
